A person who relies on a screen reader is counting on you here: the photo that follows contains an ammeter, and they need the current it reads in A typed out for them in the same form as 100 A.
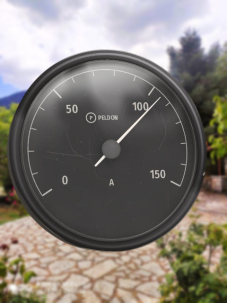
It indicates 105 A
